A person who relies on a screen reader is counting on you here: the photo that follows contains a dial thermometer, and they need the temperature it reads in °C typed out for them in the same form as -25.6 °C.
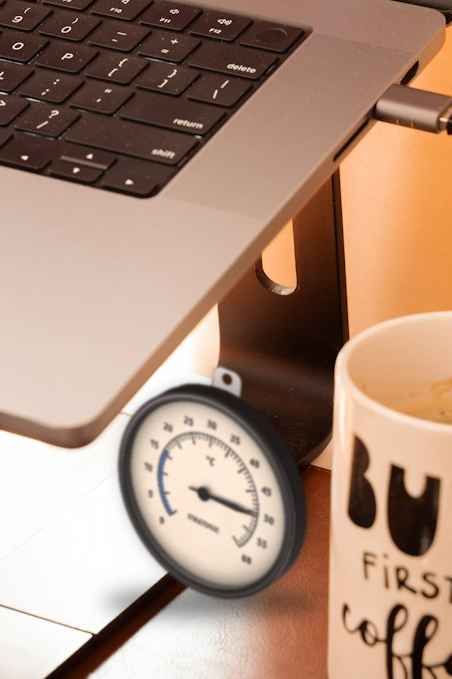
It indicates 50 °C
